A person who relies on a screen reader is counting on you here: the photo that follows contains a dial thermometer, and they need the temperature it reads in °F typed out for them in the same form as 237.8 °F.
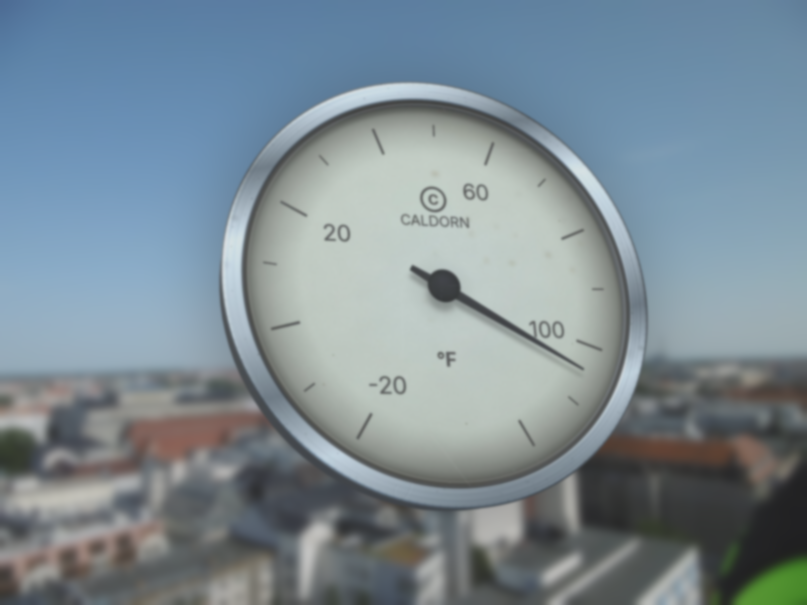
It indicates 105 °F
